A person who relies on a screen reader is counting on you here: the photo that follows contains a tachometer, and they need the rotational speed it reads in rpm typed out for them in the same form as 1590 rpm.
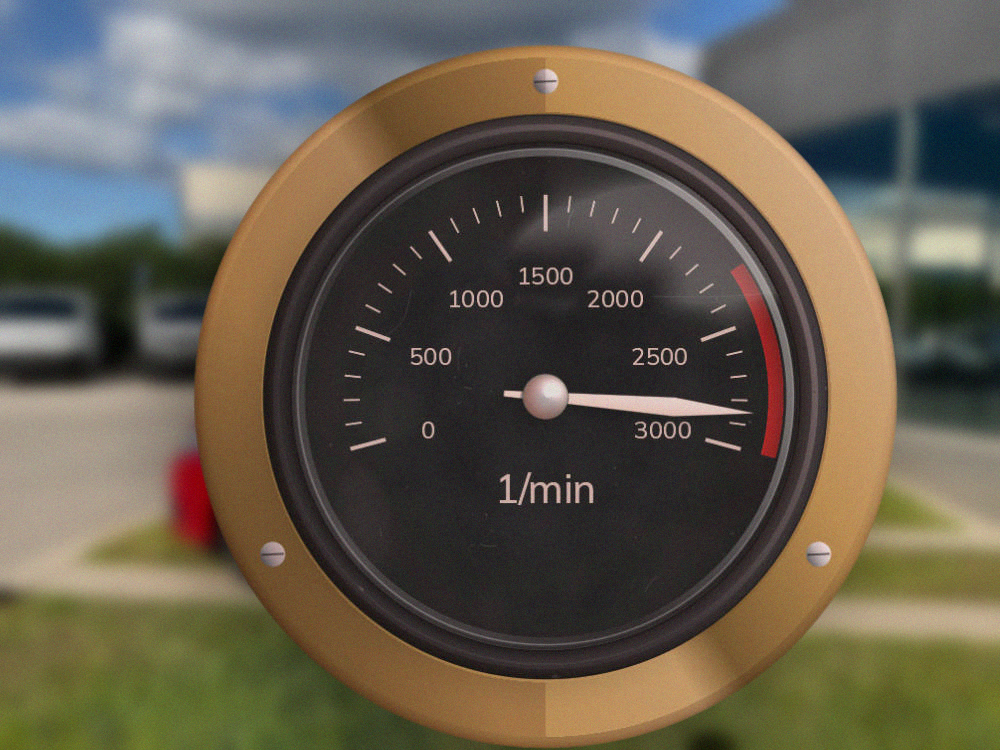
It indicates 2850 rpm
